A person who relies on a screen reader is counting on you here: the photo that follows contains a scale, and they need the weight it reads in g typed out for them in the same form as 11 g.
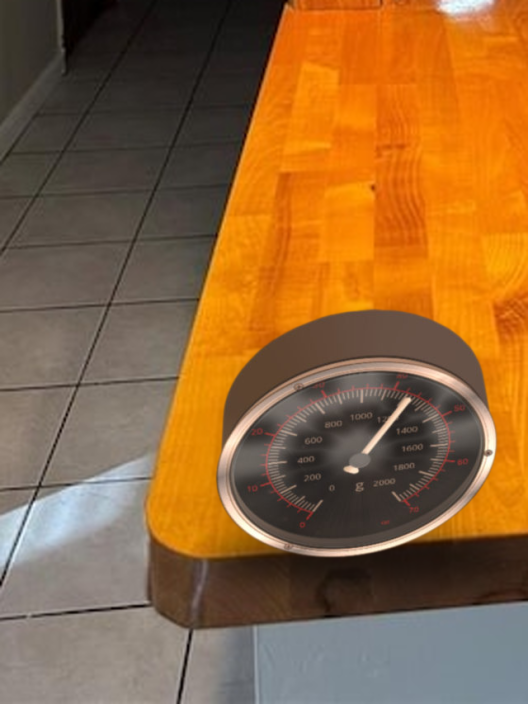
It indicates 1200 g
